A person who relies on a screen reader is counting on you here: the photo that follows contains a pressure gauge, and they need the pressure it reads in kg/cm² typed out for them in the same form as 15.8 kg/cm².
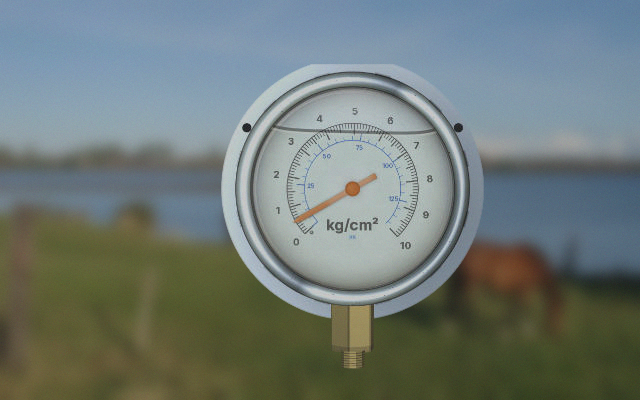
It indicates 0.5 kg/cm²
